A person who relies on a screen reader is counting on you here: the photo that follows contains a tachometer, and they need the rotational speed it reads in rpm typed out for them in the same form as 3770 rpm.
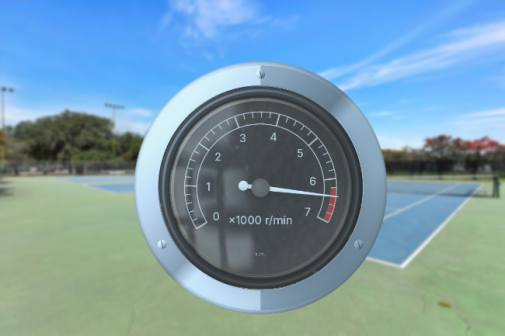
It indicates 6400 rpm
